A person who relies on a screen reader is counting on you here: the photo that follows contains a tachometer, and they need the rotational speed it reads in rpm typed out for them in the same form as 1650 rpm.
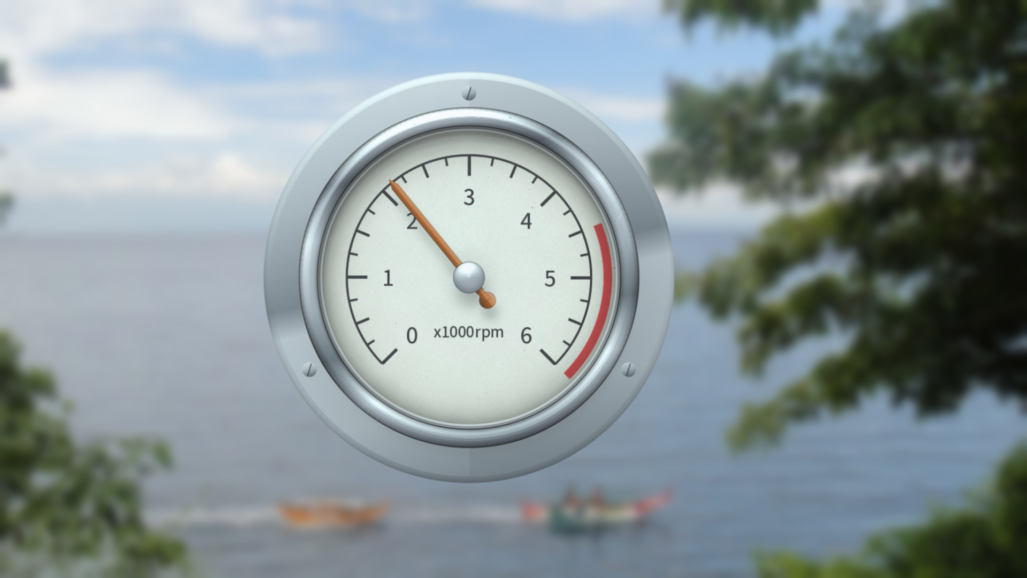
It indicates 2125 rpm
